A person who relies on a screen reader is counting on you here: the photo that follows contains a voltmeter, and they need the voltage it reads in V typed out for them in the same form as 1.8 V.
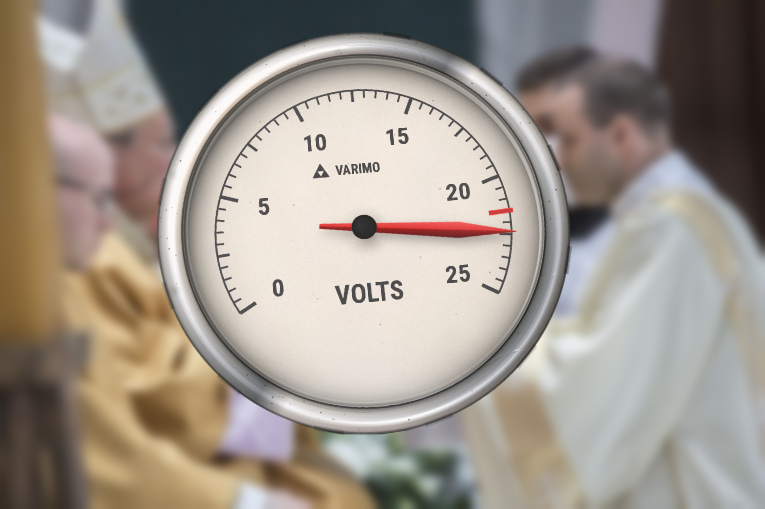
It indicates 22.5 V
